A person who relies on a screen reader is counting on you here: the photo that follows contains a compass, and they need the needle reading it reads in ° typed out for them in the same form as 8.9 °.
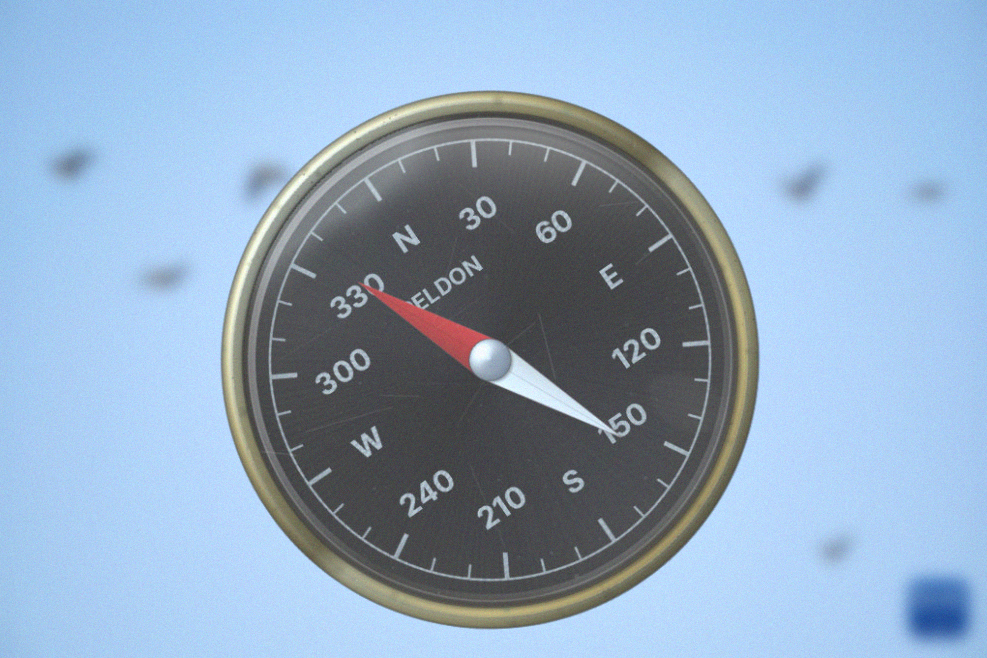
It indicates 335 °
